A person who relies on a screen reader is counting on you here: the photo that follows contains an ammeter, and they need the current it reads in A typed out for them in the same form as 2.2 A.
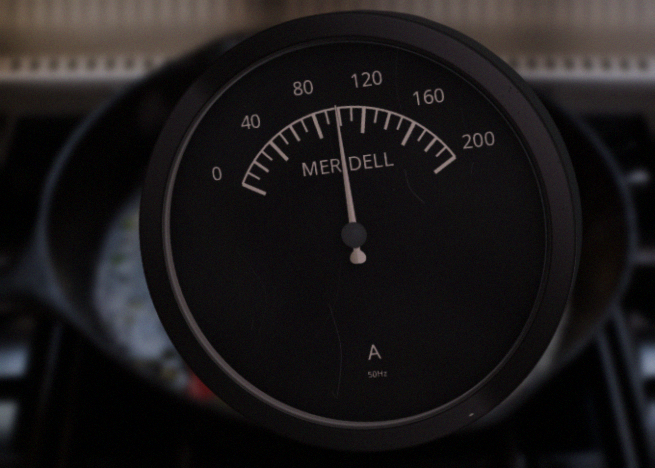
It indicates 100 A
